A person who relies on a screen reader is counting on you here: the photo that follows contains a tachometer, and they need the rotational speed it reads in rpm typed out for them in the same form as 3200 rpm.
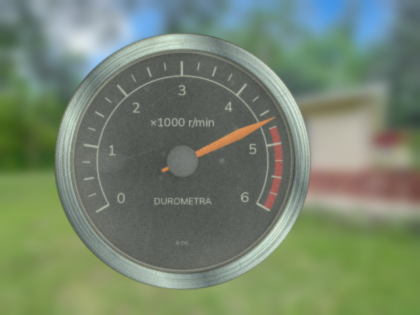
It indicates 4625 rpm
